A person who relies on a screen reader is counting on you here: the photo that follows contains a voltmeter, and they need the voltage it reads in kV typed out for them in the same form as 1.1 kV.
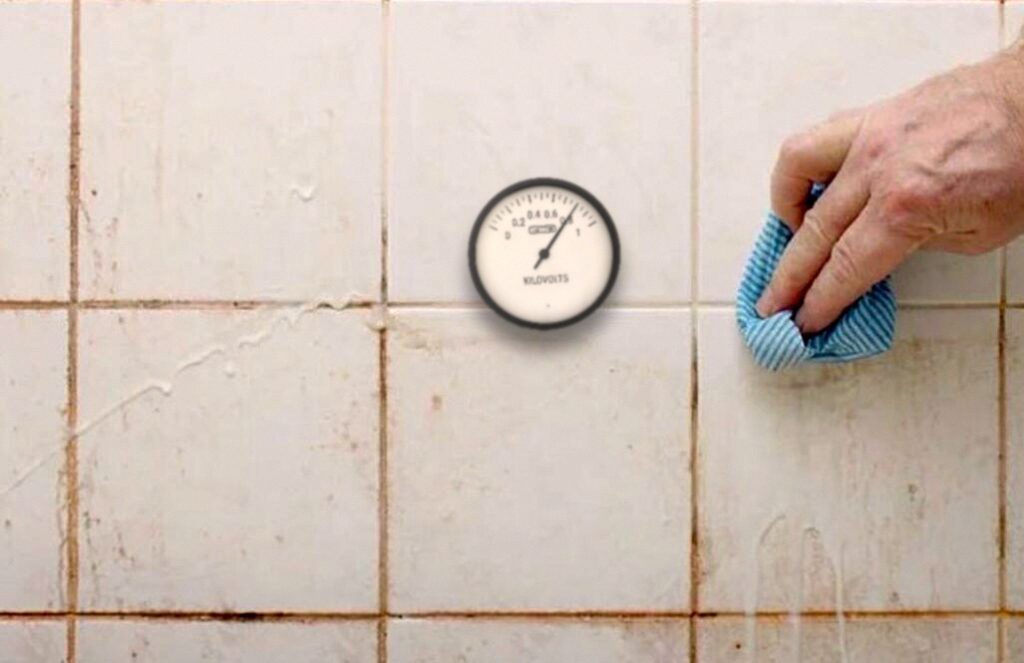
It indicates 0.8 kV
